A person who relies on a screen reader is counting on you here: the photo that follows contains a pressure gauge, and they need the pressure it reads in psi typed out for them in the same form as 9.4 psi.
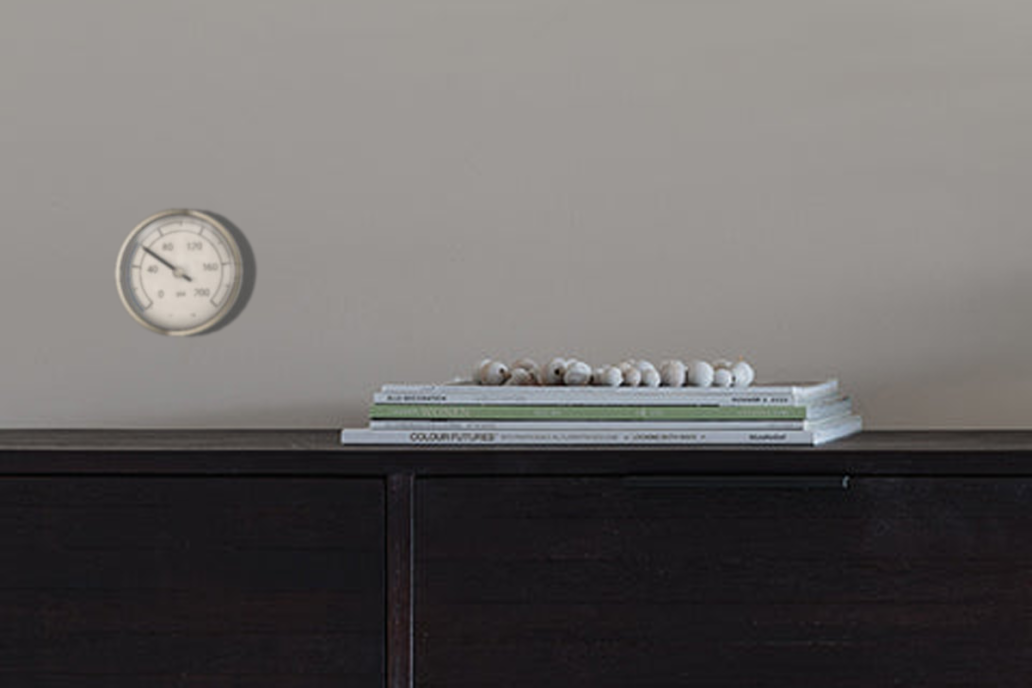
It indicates 60 psi
